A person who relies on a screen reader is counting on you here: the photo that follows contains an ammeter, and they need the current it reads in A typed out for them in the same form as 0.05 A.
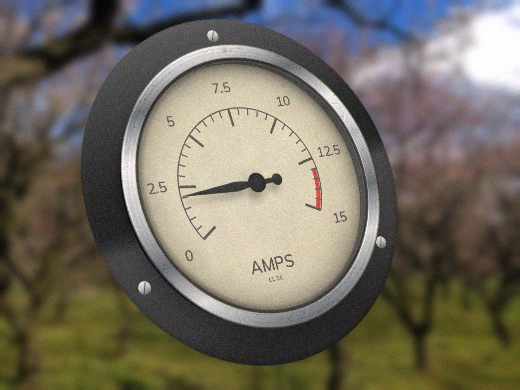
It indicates 2 A
